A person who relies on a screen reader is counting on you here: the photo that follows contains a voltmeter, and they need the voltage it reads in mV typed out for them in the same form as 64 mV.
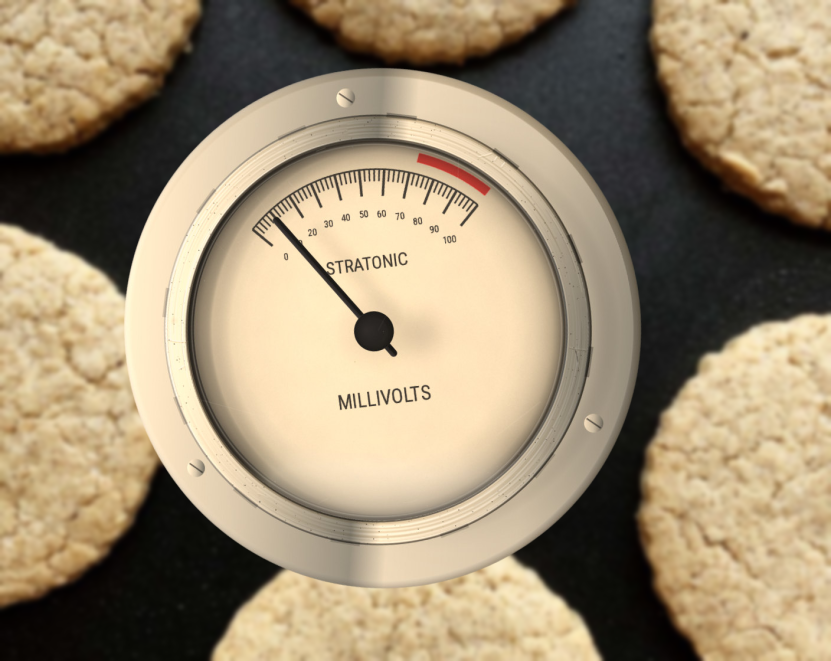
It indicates 10 mV
